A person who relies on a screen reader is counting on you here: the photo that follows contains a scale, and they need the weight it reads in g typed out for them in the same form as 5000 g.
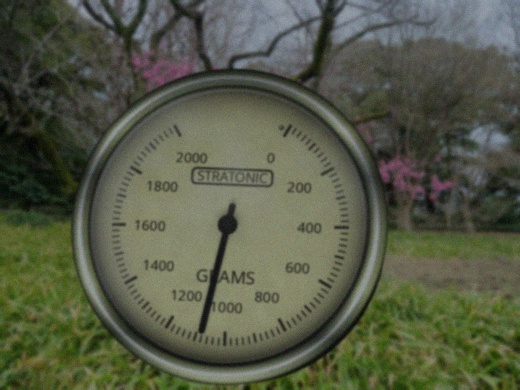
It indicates 1080 g
